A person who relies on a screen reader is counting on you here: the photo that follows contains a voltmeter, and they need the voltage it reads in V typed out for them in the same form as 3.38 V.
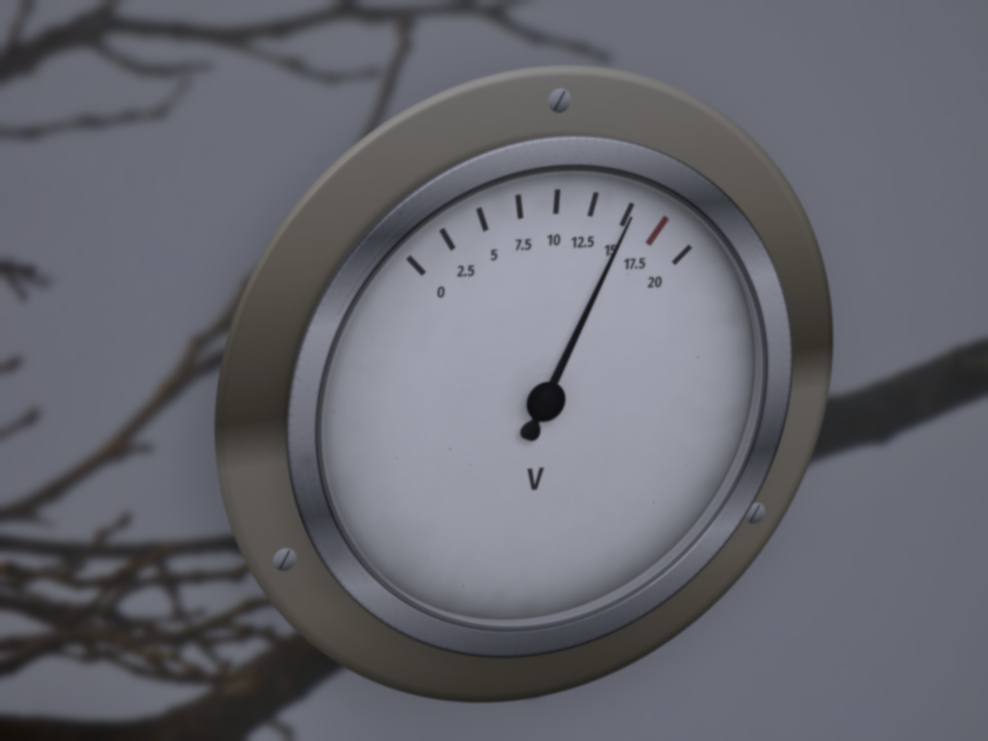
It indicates 15 V
